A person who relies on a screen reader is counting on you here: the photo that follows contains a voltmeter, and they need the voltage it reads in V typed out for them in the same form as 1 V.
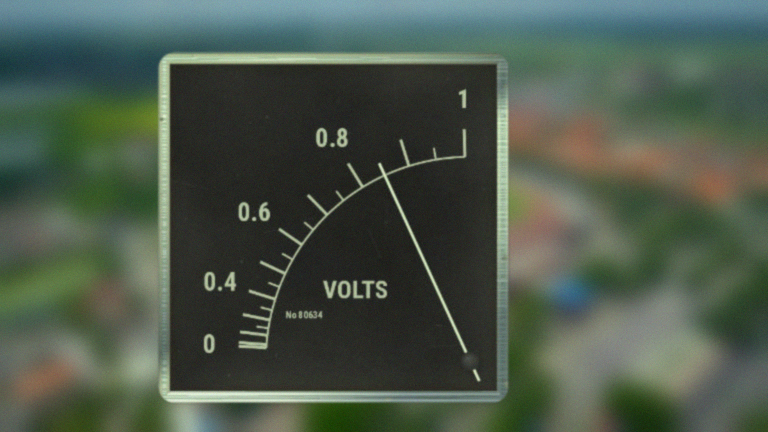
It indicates 0.85 V
